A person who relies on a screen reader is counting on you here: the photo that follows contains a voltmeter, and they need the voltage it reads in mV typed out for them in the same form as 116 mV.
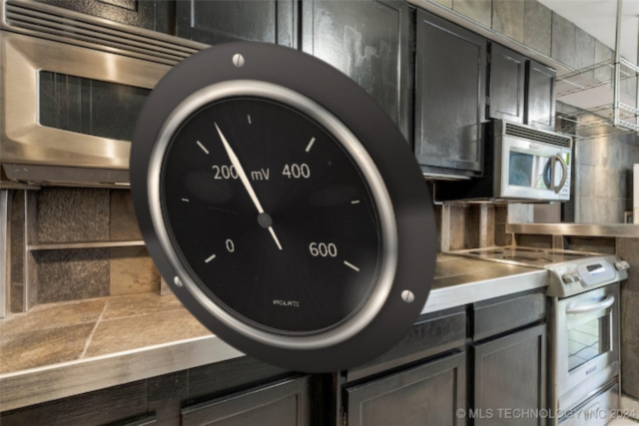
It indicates 250 mV
